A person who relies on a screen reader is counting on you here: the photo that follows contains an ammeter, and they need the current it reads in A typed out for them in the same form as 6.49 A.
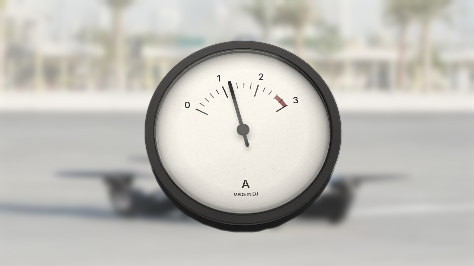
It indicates 1.2 A
